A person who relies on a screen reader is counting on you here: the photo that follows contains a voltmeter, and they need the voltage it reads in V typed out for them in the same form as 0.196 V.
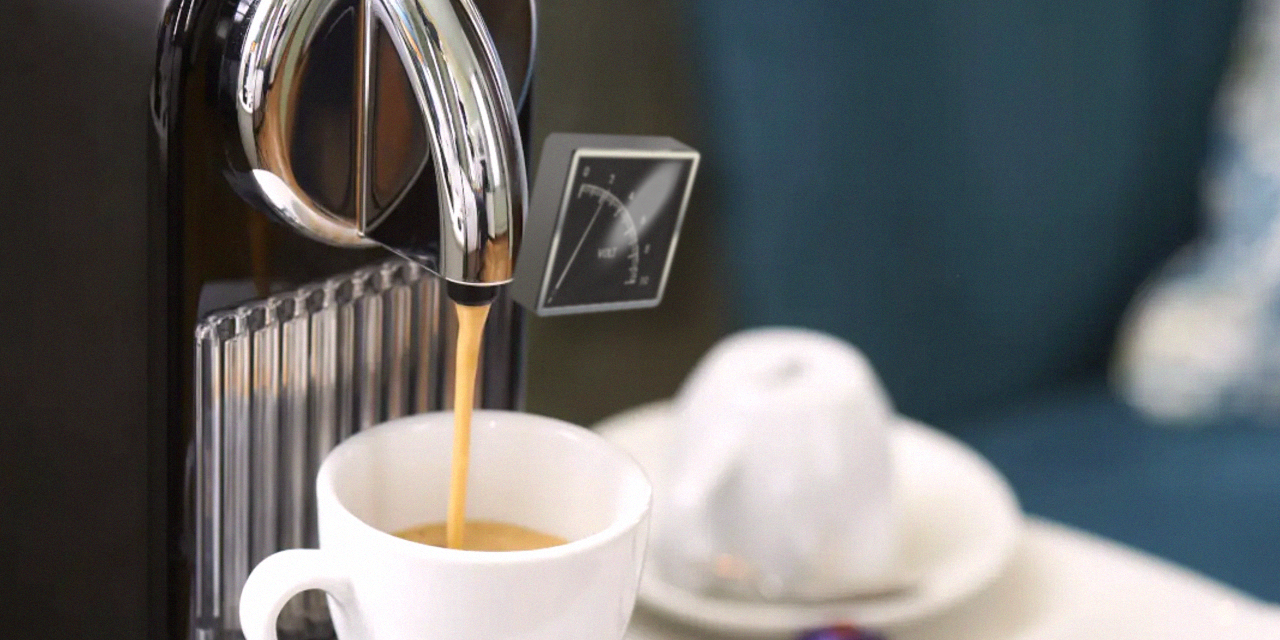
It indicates 2 V
